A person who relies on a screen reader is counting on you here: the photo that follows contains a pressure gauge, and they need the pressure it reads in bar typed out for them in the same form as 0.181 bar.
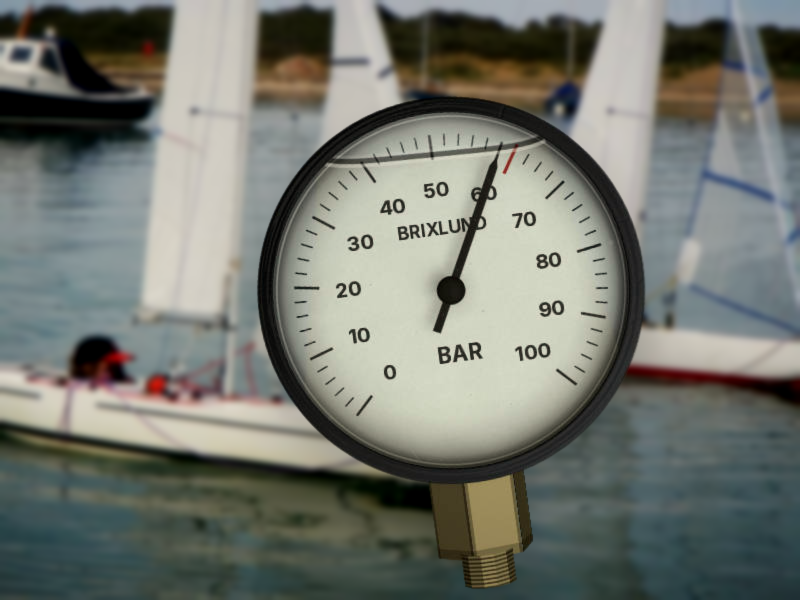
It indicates 60 bar
